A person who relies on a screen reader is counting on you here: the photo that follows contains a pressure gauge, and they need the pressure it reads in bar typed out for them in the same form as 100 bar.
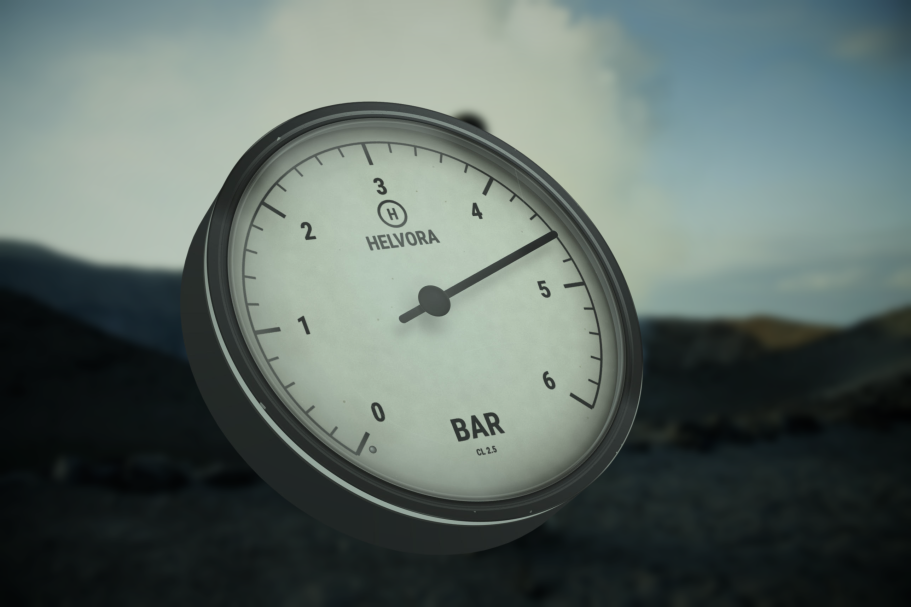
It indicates 4.6 bar
